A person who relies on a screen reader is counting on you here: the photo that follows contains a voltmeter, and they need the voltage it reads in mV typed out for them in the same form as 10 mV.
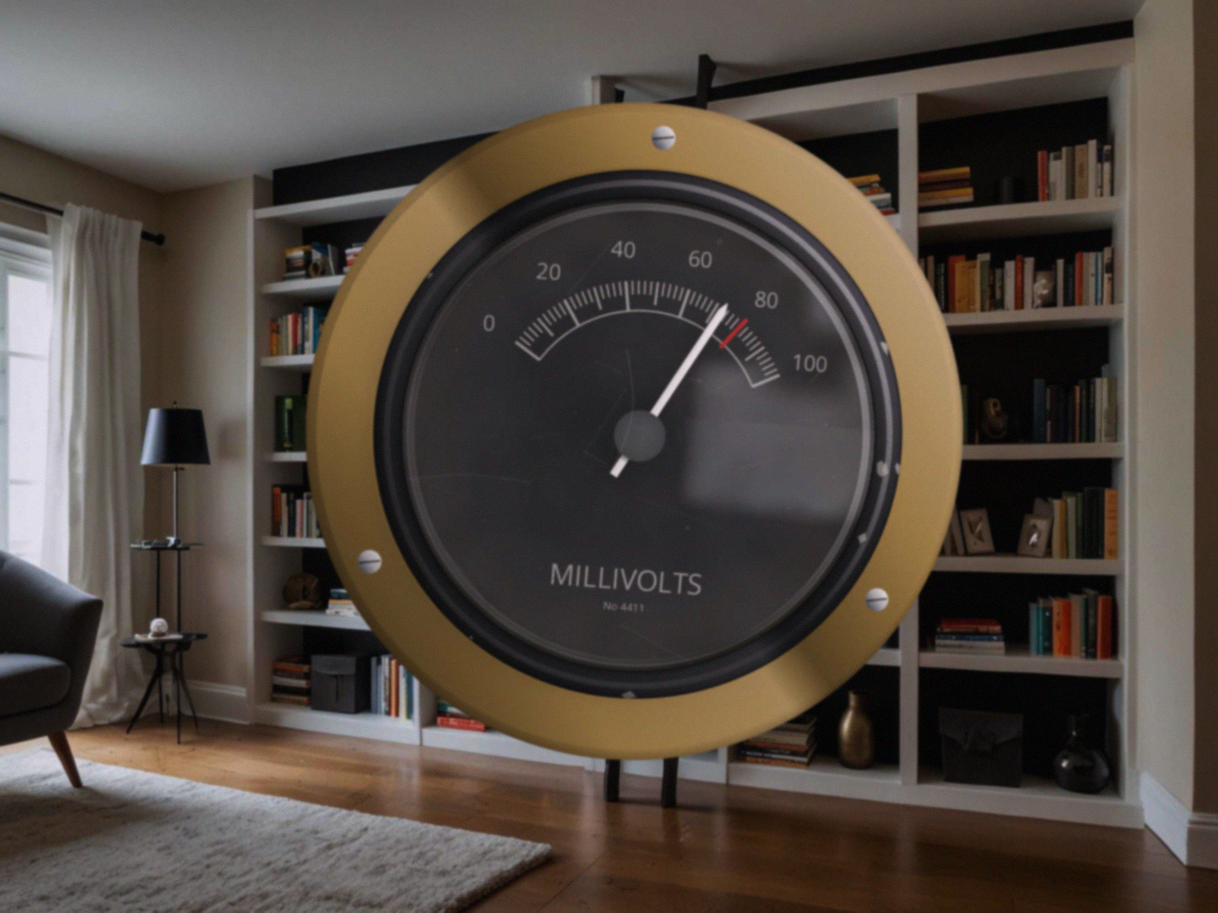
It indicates 72 mV
